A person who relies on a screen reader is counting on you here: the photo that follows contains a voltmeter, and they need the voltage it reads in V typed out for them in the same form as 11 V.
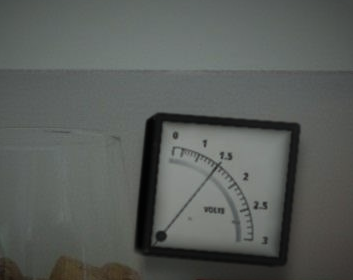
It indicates 1.5 V
